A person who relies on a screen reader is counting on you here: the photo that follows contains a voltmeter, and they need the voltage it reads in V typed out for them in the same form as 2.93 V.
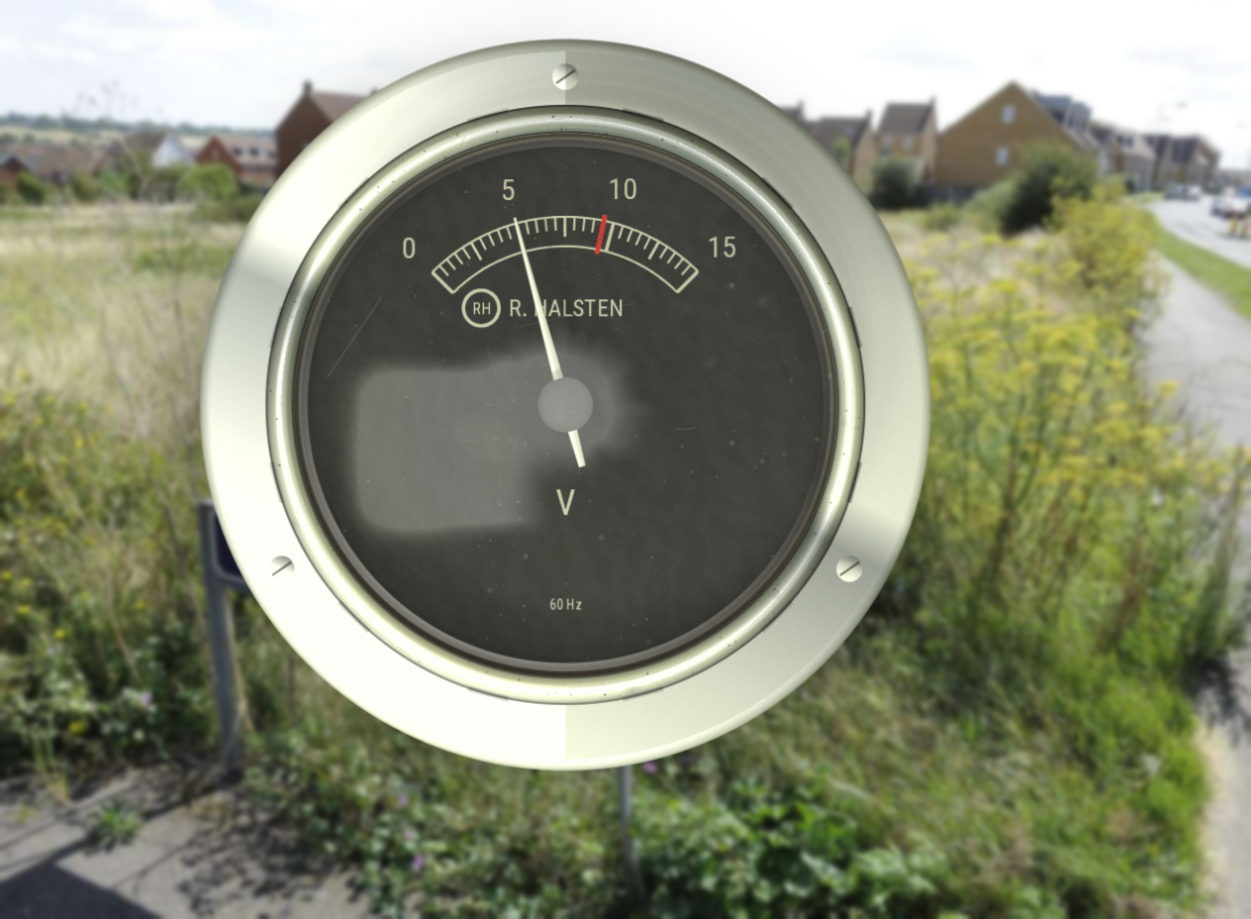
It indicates 5 V
